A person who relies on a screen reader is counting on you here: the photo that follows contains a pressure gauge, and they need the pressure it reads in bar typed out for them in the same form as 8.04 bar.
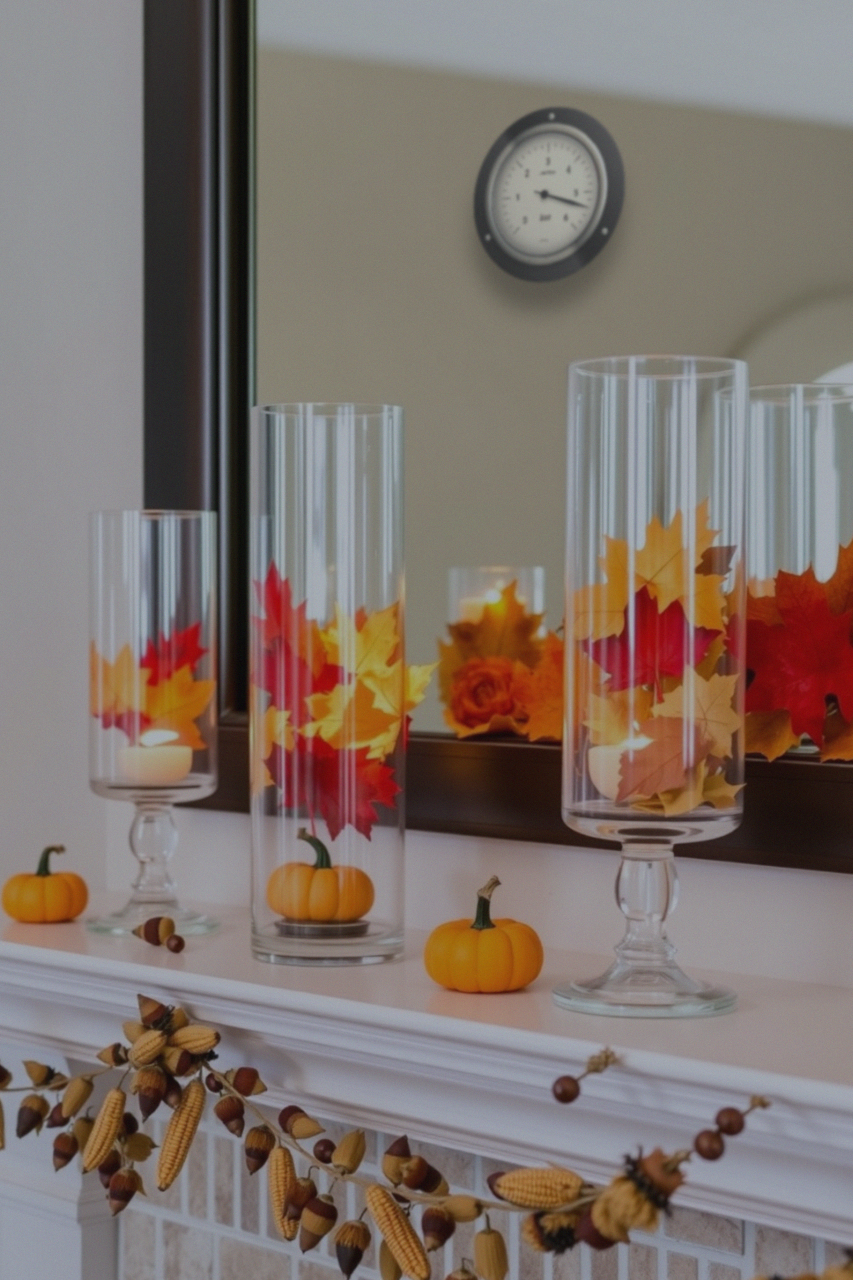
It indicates 5.4 bar
